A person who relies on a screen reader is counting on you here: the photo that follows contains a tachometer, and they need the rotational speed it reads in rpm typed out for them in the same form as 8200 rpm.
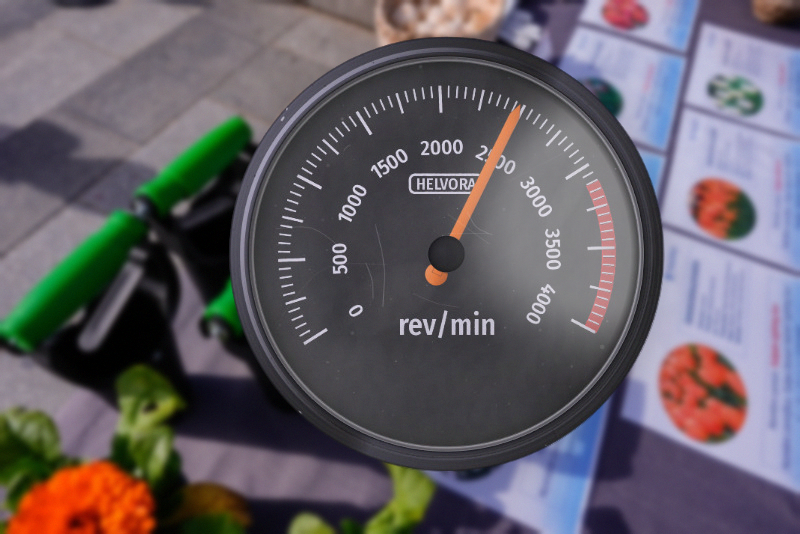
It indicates 2475 rpm
